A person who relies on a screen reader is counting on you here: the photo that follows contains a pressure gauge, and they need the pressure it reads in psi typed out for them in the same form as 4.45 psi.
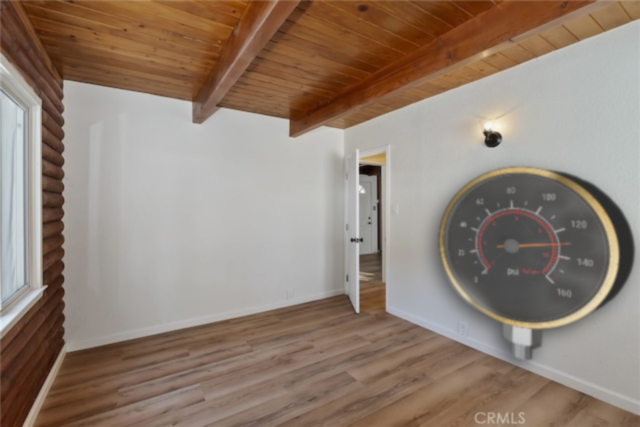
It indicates 130 psi
